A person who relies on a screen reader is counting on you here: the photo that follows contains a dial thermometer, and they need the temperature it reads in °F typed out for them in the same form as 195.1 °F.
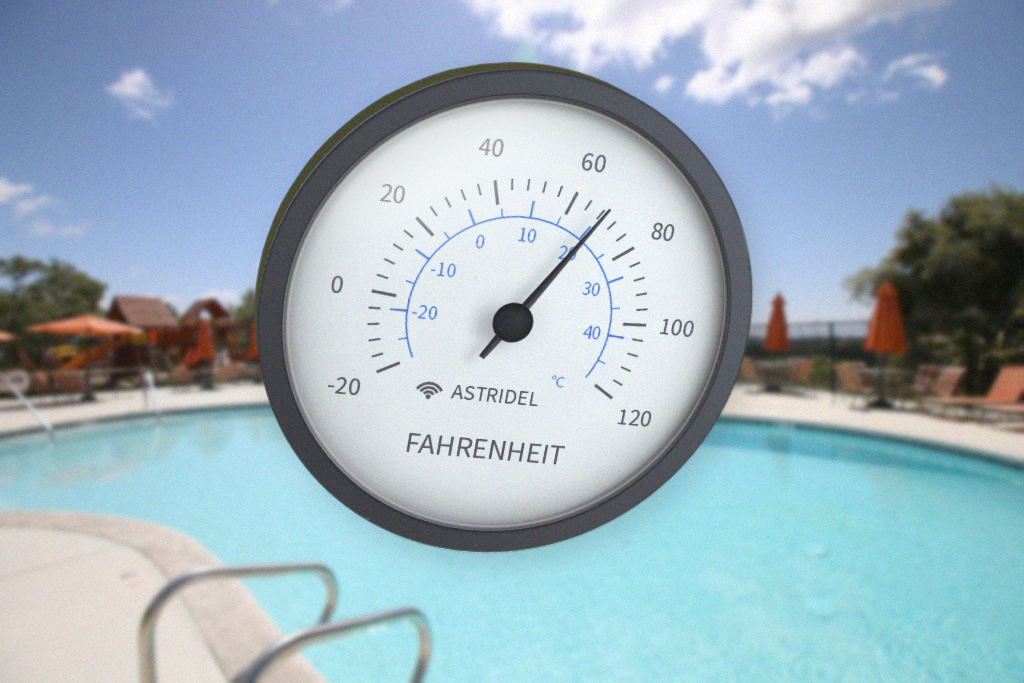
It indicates 68 °F
